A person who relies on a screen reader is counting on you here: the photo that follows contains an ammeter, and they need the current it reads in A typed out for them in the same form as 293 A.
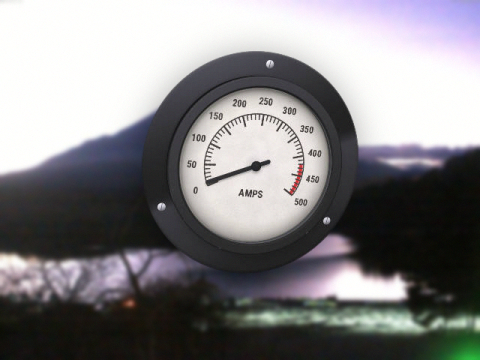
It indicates 10 A
